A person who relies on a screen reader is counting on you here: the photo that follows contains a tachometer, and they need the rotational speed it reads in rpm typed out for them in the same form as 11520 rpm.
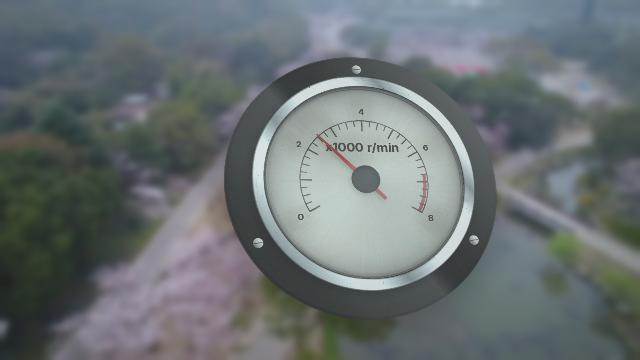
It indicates 2500 rpm
